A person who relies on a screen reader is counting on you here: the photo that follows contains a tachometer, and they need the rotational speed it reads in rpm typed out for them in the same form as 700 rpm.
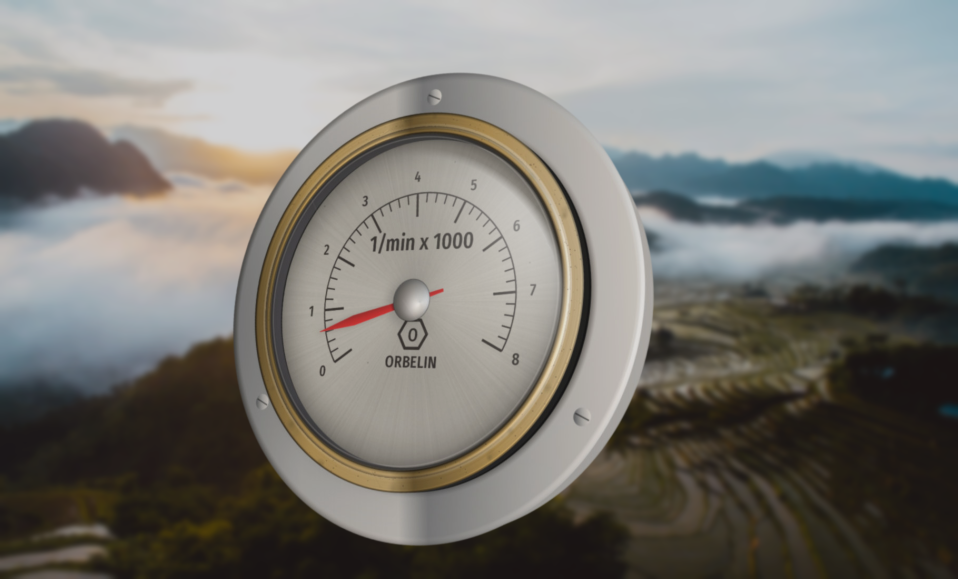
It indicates 600 rpm
